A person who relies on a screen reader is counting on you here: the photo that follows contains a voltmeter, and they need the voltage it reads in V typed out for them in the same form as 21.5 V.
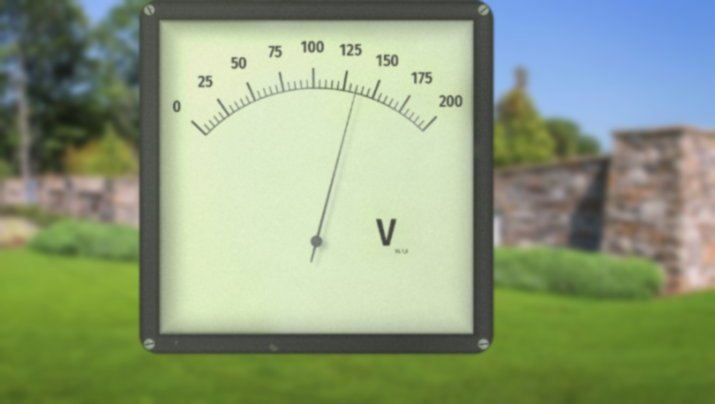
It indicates 135 V
